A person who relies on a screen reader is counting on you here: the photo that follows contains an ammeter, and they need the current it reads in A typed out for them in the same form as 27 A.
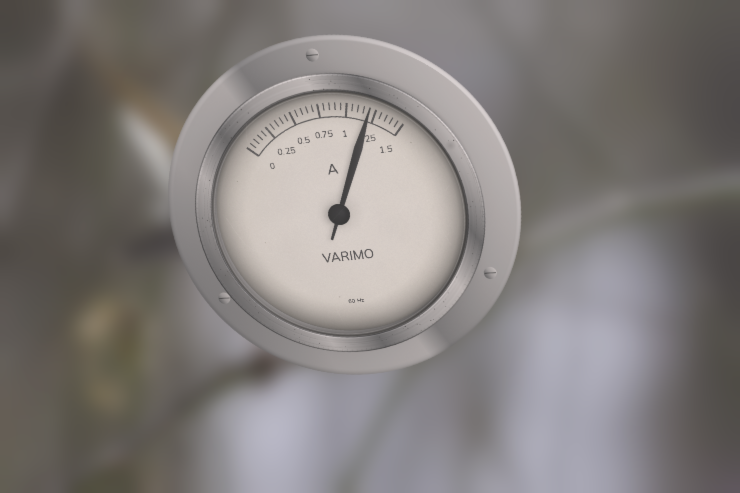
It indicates 1.2 A
